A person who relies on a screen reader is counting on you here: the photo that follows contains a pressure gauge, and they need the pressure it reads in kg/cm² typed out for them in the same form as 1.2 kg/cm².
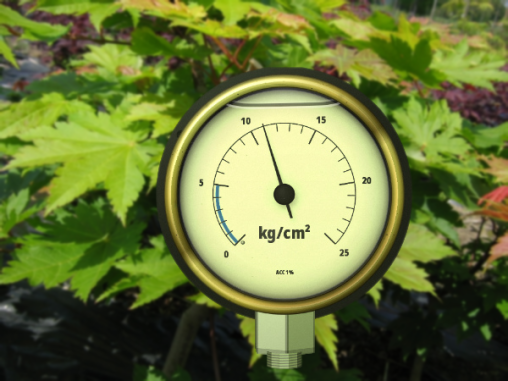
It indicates 11 kg/cm²
